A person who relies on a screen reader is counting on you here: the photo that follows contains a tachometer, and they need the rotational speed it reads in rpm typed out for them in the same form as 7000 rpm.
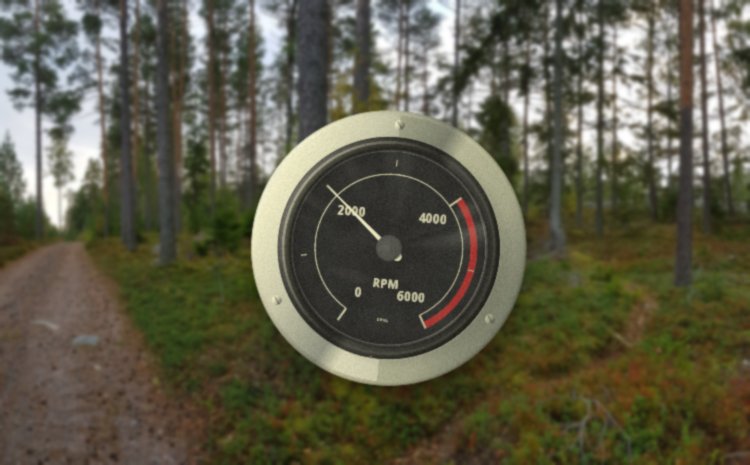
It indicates 2000 rpm
